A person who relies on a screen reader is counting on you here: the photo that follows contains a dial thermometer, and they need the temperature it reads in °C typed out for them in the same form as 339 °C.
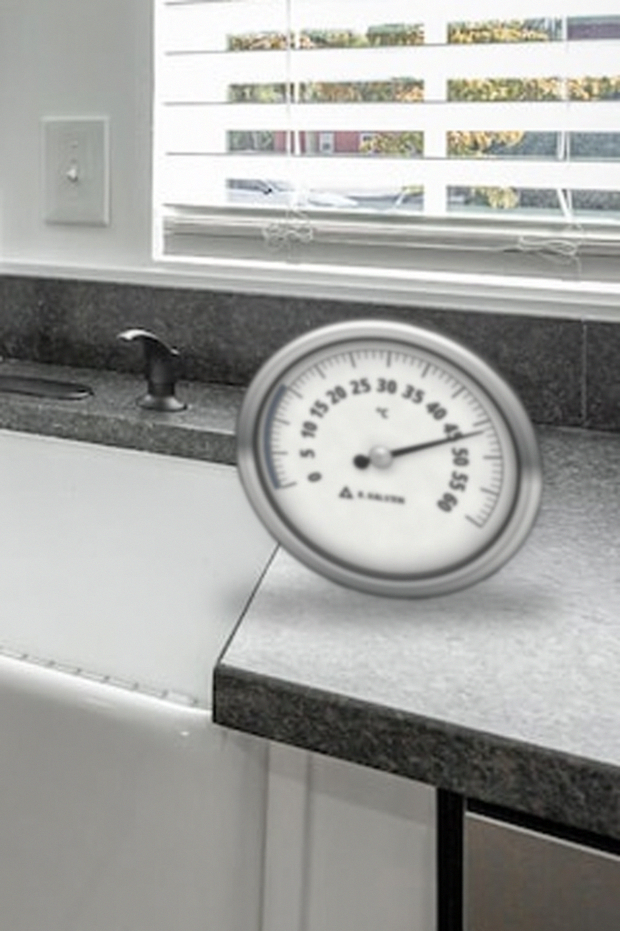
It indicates 46 °C
